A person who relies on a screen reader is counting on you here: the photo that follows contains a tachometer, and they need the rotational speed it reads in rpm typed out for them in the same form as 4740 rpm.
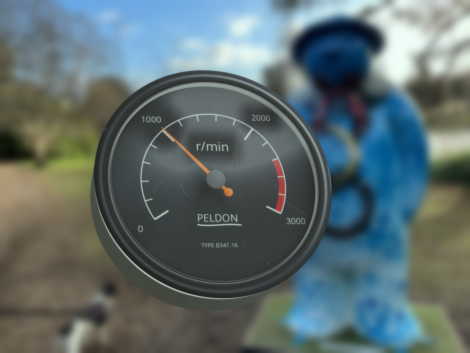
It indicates 1000 rpm
